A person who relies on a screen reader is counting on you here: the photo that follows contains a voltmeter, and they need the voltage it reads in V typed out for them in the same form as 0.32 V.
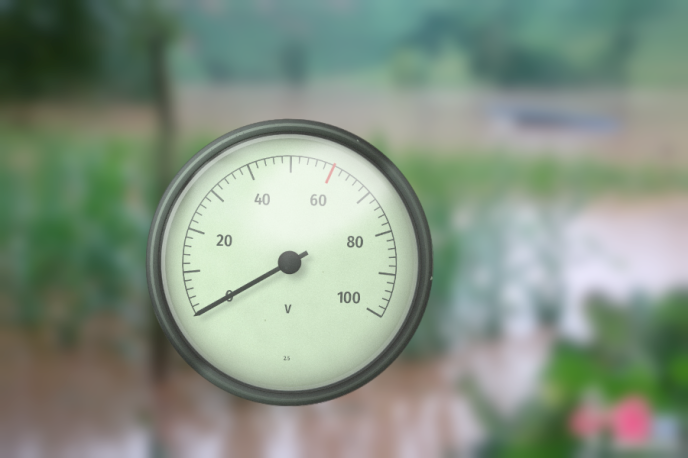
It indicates 0 V
